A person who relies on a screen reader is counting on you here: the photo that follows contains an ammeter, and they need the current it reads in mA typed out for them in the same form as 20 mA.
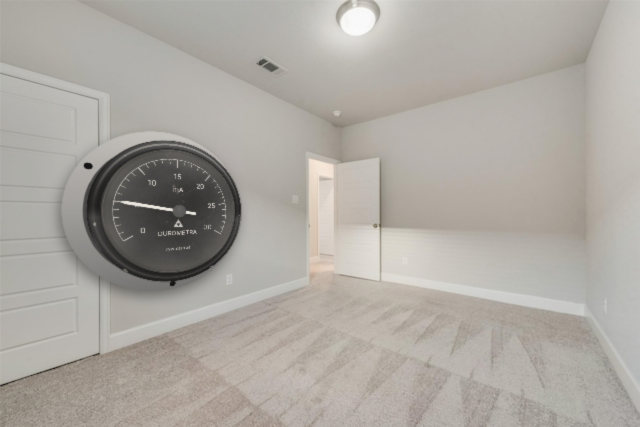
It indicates 5 mA
